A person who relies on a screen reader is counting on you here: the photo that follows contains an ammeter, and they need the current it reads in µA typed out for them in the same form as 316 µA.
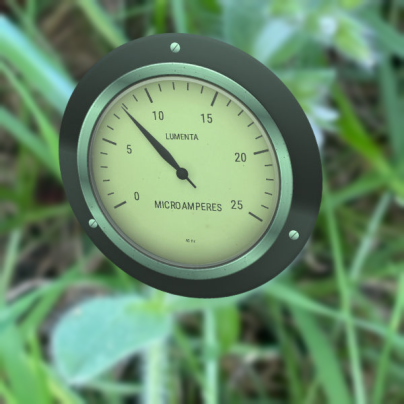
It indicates 8 µA
